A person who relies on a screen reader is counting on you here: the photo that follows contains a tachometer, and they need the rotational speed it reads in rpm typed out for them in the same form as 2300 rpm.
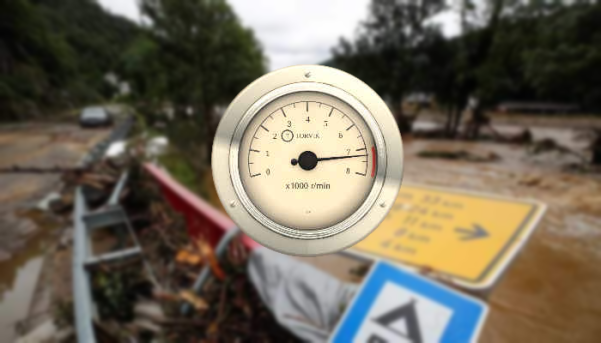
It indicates 7250 rpm
